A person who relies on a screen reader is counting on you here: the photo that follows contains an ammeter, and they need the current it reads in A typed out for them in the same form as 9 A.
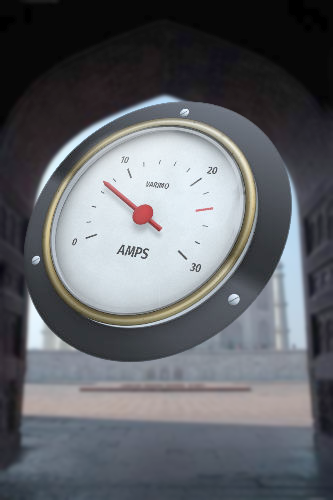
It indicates 7 A
